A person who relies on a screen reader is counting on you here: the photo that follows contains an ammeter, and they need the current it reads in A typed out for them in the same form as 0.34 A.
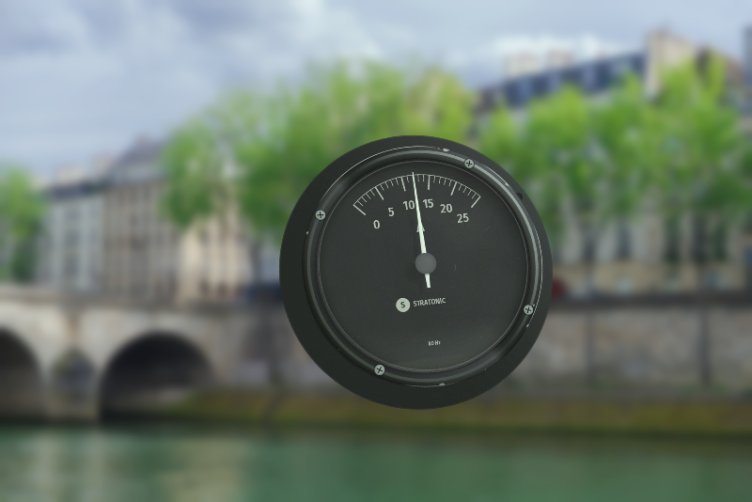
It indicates 12 A
